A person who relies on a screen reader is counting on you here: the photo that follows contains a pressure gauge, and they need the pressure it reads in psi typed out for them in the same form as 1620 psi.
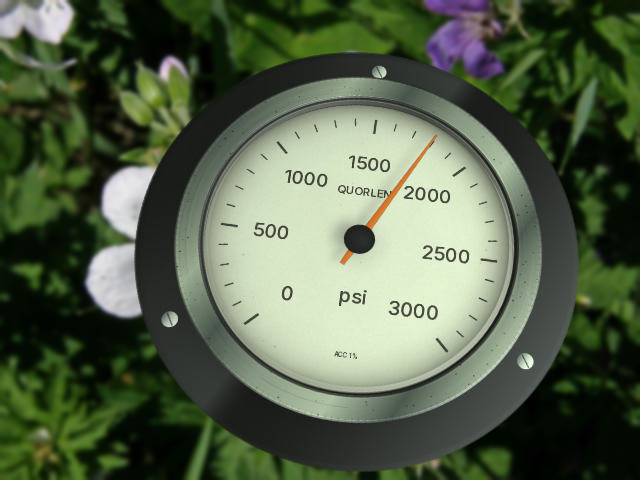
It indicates 1800 psi
